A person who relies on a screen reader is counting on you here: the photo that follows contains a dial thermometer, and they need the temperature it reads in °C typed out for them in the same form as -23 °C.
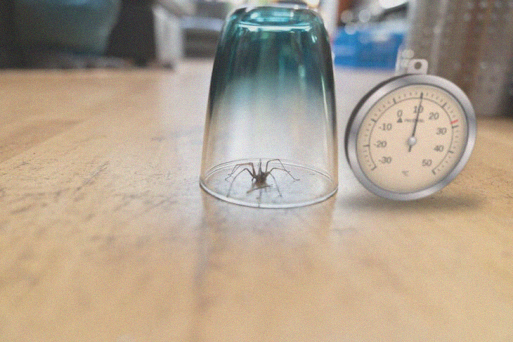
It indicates 10 °C
